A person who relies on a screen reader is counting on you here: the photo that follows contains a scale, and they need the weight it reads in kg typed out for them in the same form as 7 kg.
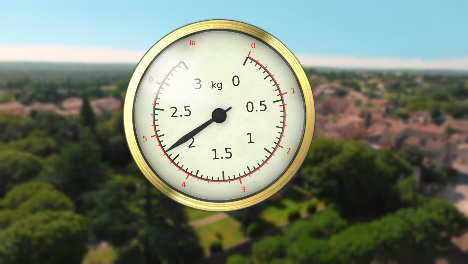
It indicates 2.1 kg
